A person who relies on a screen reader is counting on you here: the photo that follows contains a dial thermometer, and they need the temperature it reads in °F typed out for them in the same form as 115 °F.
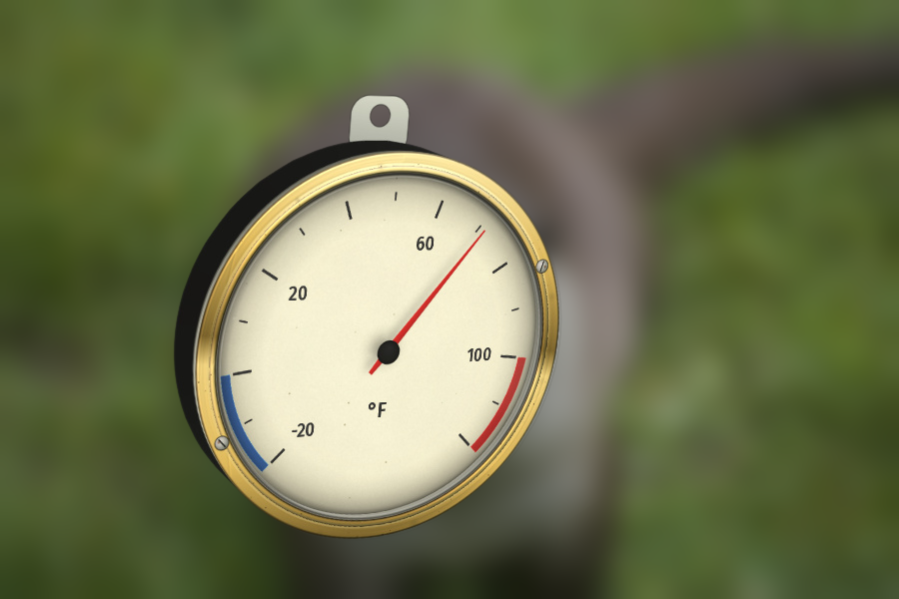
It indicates 70 °F
